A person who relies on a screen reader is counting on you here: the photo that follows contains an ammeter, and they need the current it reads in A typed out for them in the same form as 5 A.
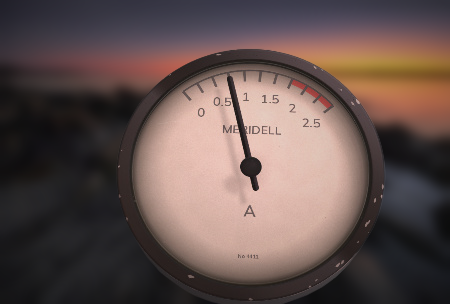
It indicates 0.75 A
